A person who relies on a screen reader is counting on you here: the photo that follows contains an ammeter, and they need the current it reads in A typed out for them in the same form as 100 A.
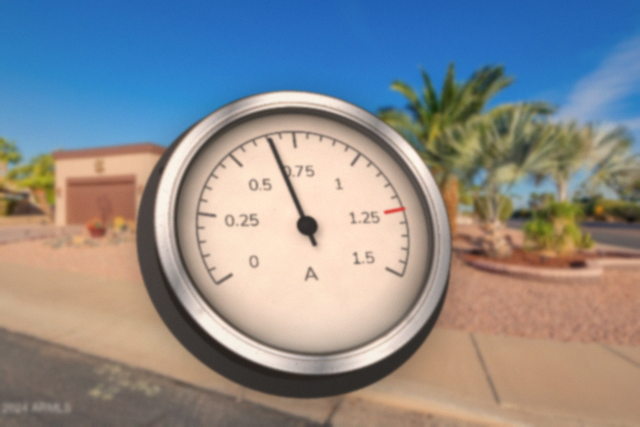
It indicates 0.65 A
